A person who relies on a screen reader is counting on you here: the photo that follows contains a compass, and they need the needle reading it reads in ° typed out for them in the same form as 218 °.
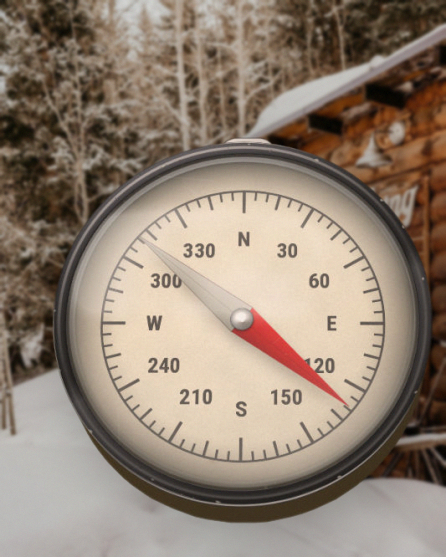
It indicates 130 °
